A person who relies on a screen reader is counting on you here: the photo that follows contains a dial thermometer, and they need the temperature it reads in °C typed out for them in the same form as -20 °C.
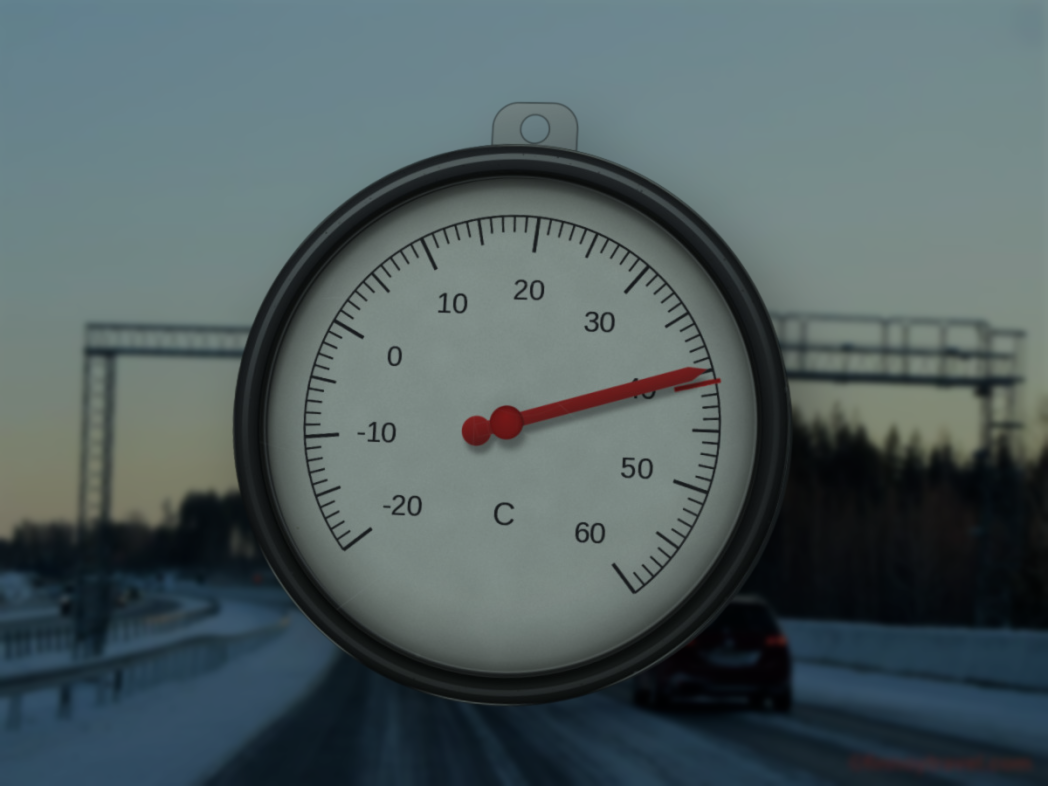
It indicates 40 °C
